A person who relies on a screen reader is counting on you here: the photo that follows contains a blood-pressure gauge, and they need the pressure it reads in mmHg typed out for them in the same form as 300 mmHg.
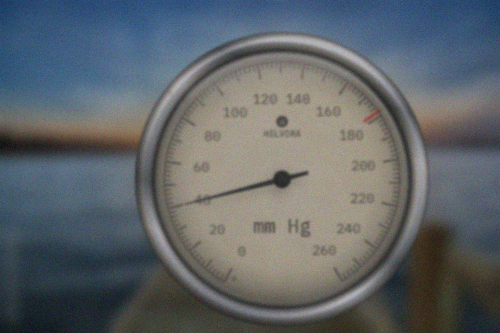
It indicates 40 mmHg
